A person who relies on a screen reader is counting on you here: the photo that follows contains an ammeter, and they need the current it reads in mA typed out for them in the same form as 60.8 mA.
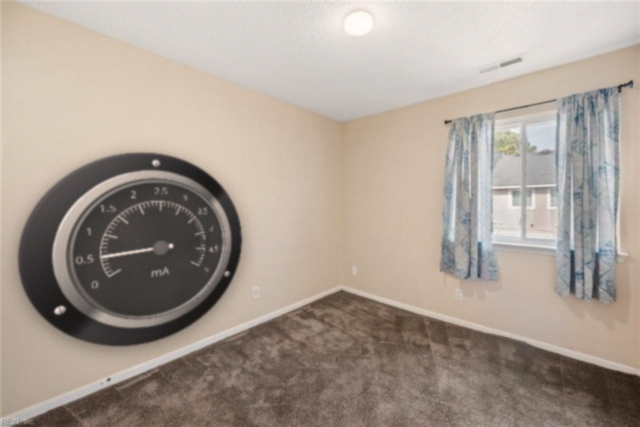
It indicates 0.5 mA
